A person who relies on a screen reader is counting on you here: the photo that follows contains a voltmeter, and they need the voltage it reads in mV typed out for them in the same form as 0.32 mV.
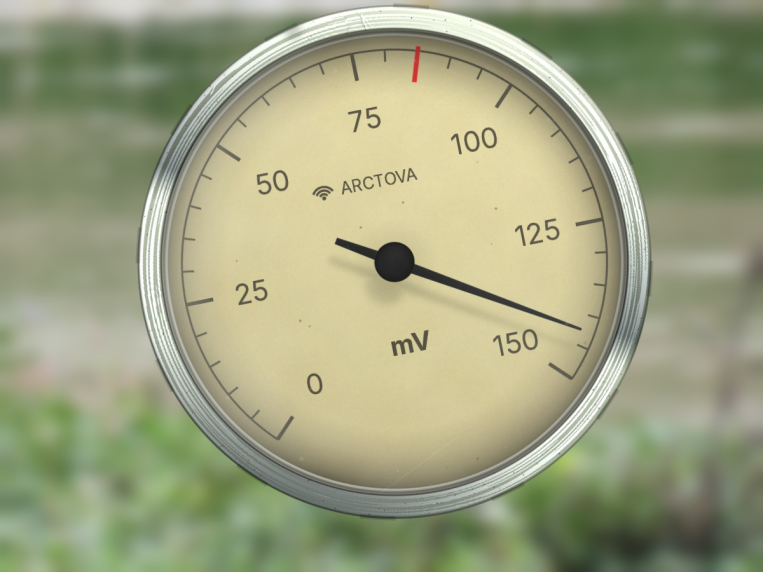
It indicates 142.5 mV
